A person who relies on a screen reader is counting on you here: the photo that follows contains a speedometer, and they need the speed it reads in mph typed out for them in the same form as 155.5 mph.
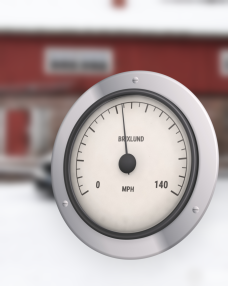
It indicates 65 mph
